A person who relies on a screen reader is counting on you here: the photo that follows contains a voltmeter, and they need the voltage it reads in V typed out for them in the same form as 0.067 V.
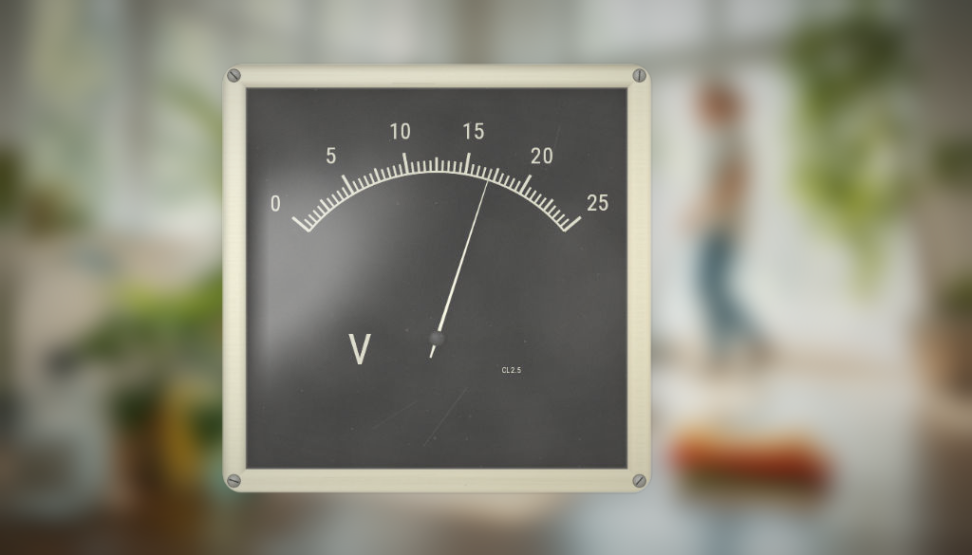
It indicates 17 V
